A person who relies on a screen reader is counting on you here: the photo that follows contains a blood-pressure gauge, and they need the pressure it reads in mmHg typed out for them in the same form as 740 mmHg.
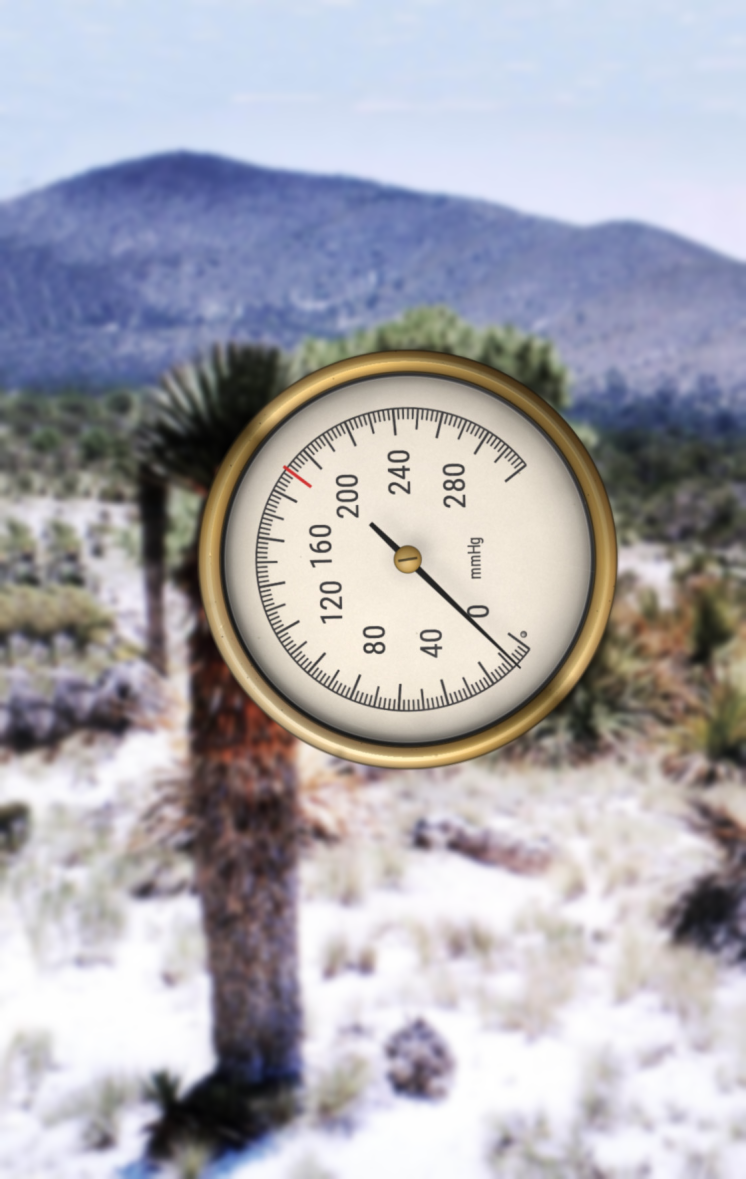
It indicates 8 mmHg
